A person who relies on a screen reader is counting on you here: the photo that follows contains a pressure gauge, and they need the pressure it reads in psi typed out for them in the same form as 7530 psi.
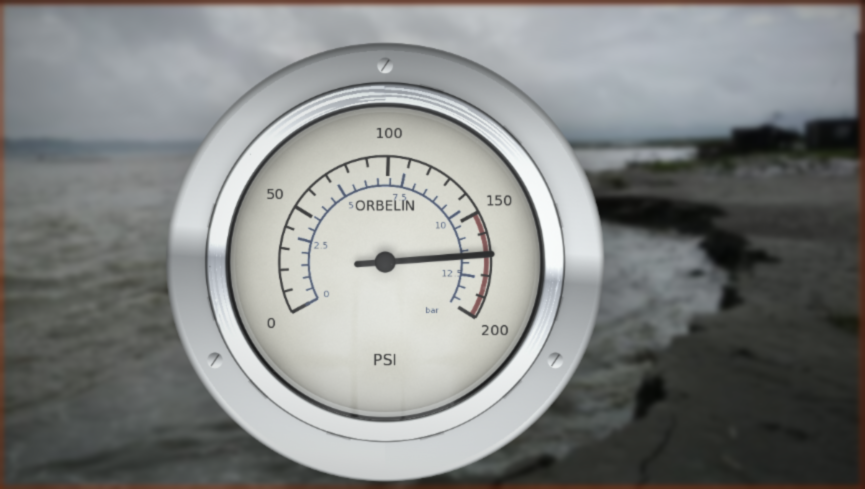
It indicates 170 psi
